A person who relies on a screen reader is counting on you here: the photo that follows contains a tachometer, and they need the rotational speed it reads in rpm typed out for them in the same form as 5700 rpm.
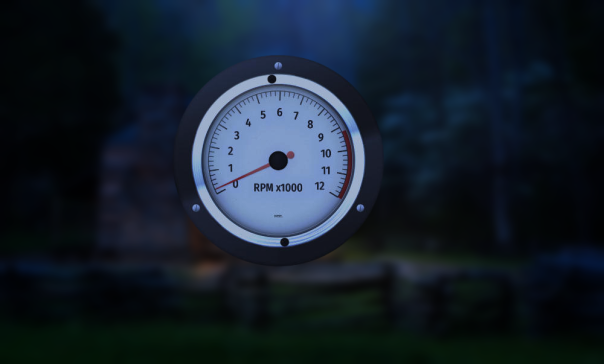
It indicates 200 rpm
